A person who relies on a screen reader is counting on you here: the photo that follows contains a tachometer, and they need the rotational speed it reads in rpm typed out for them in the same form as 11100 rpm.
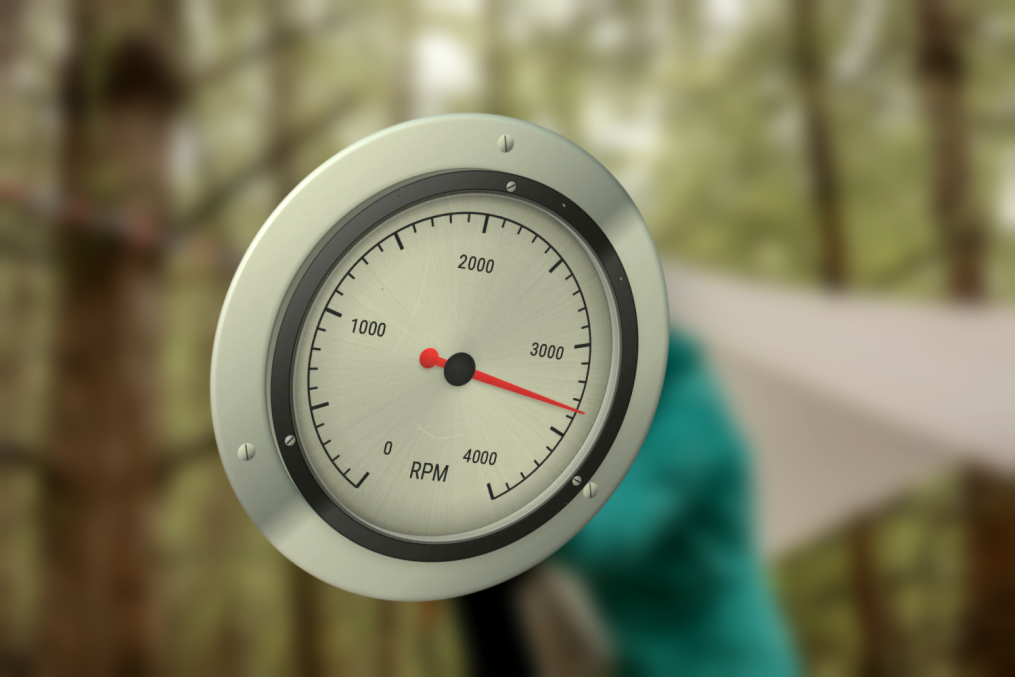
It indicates 3350 rpm
